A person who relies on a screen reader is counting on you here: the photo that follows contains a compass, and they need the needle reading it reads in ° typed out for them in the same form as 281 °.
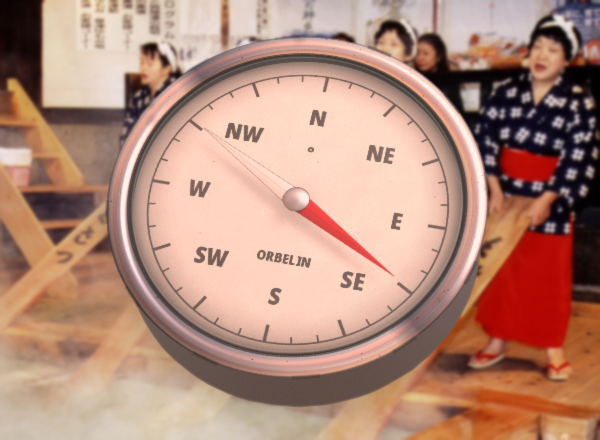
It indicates 120 °
